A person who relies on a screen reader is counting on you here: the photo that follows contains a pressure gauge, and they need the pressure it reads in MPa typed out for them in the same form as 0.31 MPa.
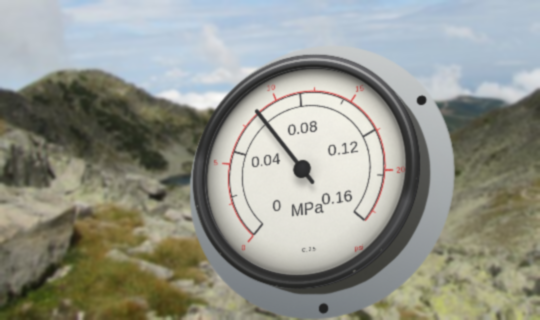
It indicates 0.06 MPa
